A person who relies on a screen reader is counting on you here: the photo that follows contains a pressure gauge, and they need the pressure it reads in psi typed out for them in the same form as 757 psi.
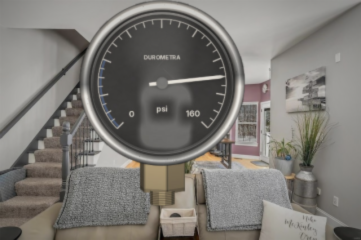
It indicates 130 psi
